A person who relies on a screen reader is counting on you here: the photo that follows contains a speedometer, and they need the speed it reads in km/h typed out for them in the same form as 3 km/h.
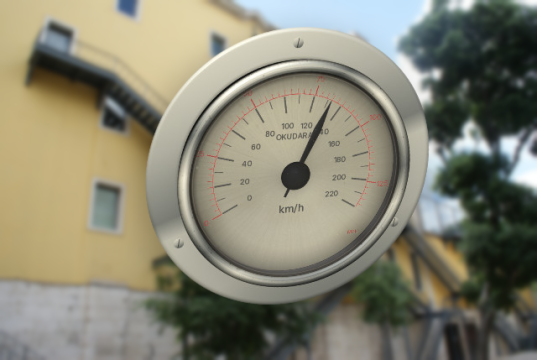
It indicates 130 km/h
